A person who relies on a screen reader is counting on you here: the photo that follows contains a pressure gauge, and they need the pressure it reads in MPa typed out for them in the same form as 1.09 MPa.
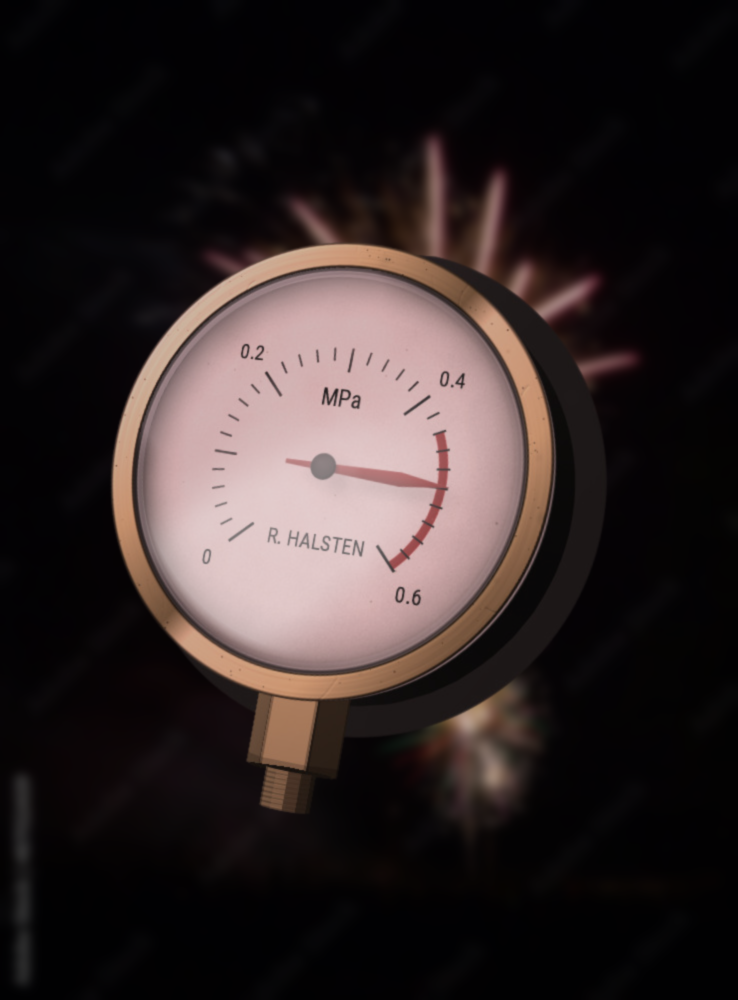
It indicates 0.5 MPa
